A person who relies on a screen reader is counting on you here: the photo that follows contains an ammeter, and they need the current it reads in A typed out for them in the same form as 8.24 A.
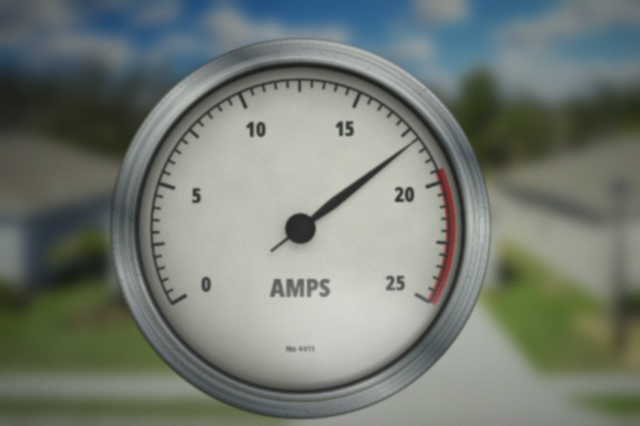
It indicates 18 A
